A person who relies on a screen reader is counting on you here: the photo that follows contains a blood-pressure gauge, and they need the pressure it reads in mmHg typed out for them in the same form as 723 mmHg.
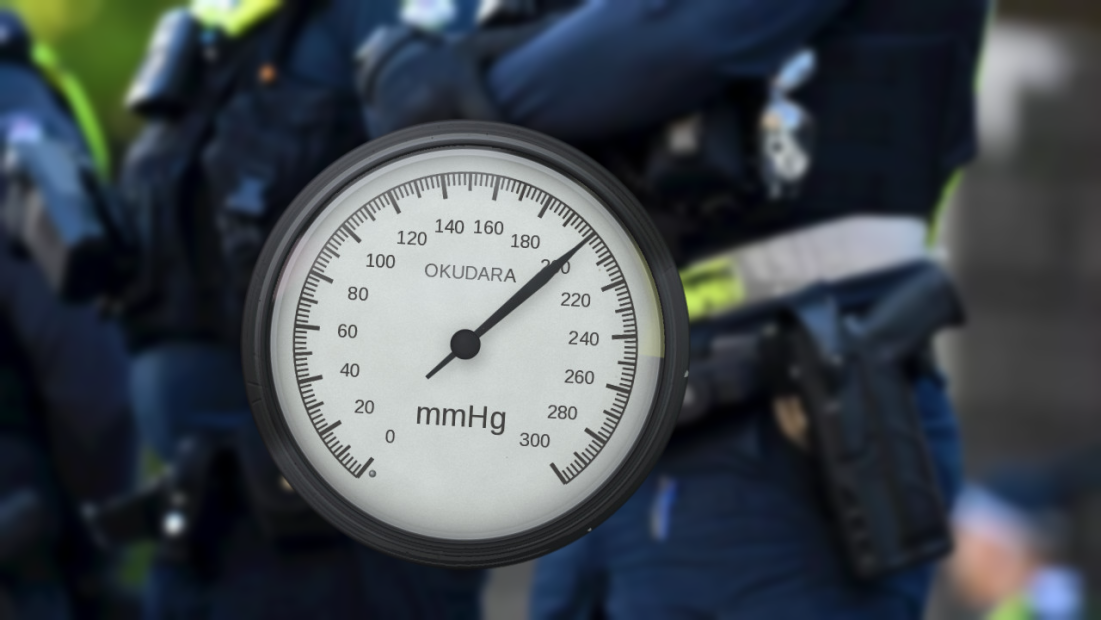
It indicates 200 mmHg
